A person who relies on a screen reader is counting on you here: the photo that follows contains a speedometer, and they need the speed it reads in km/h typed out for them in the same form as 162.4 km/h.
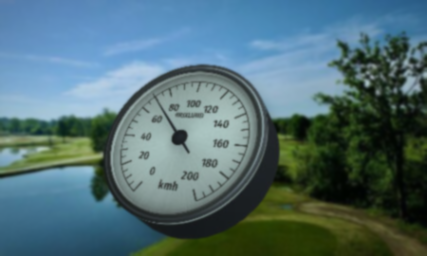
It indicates 70 km/h
